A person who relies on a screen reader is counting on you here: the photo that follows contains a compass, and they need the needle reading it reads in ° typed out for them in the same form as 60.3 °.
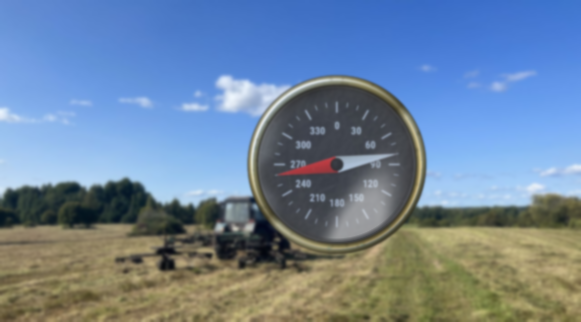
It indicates 260 °
